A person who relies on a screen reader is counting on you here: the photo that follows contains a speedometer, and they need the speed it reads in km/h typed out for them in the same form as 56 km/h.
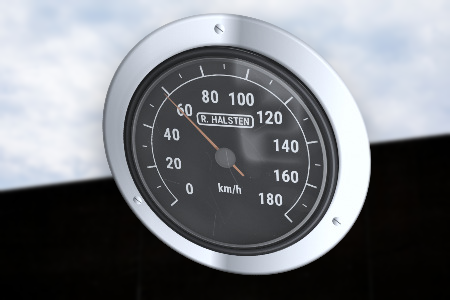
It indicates 60 km/h
